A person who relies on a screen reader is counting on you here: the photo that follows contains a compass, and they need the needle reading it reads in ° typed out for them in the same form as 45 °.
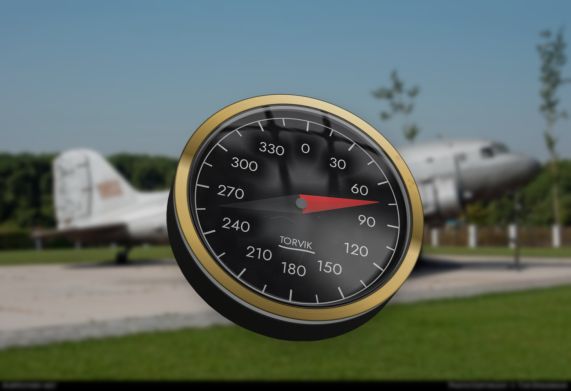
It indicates 75 °
